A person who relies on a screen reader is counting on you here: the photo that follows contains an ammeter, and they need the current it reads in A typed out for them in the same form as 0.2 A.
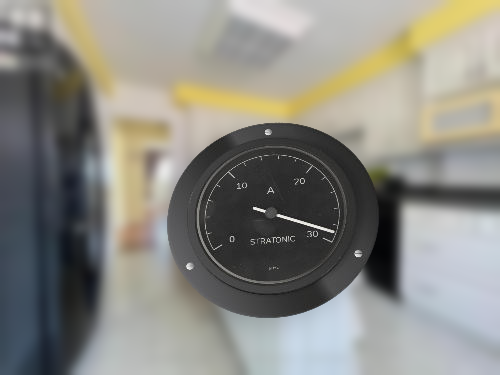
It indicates 29 A
